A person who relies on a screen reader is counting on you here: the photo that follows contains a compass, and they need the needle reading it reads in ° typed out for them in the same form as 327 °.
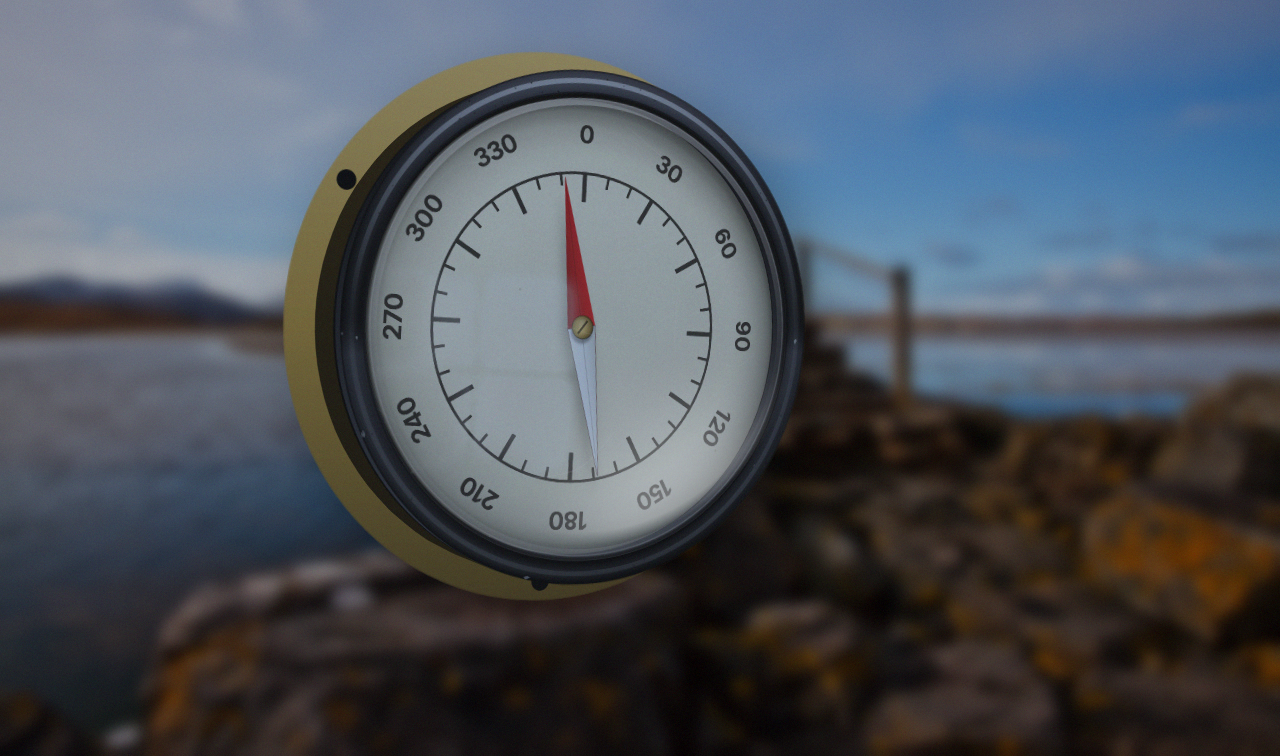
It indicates 350 °
